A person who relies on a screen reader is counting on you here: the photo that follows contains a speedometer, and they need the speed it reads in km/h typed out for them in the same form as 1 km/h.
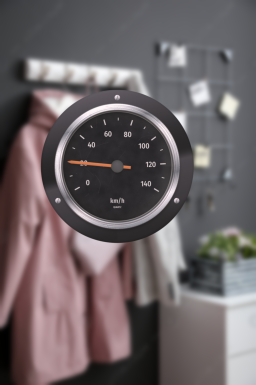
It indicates 20 km/h
